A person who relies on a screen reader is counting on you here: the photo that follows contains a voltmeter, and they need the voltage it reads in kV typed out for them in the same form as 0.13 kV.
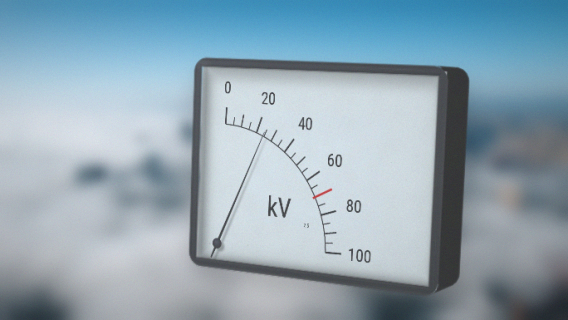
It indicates 25 kV
